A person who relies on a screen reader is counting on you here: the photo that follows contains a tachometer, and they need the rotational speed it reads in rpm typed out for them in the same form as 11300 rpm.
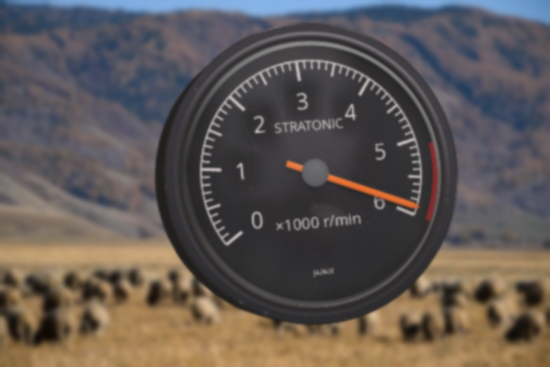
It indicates 5900 rpm
